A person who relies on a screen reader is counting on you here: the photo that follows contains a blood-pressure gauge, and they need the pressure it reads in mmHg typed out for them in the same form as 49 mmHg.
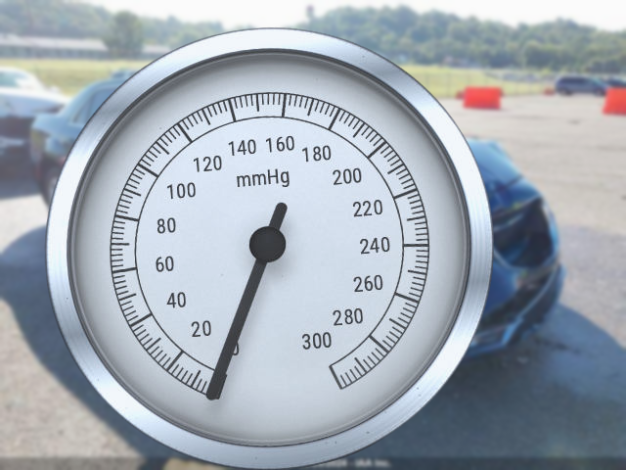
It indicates 2 mmHg
